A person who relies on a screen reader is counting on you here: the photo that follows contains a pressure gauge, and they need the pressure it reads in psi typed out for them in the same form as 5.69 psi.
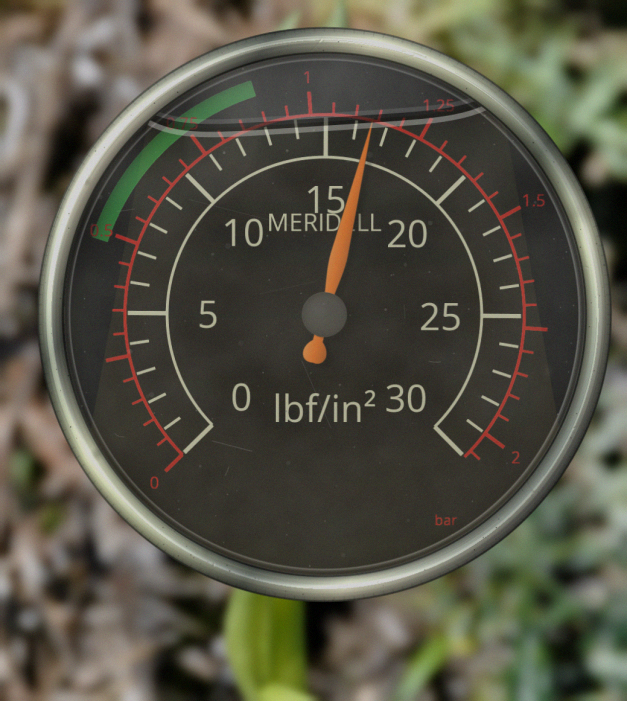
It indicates 16.5 psi
